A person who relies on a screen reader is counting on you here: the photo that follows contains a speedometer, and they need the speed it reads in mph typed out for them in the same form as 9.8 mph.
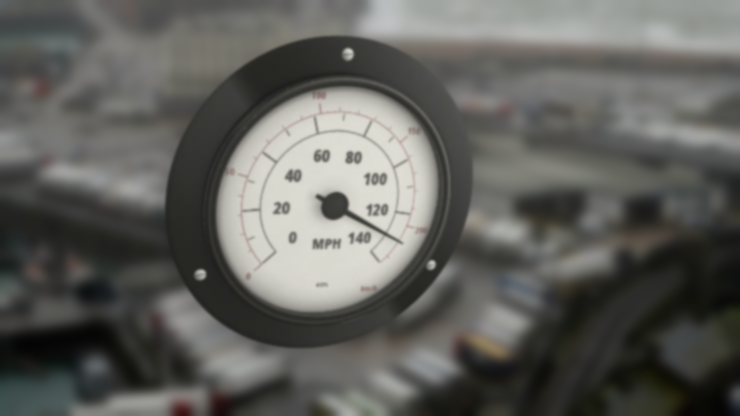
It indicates 130 mph
